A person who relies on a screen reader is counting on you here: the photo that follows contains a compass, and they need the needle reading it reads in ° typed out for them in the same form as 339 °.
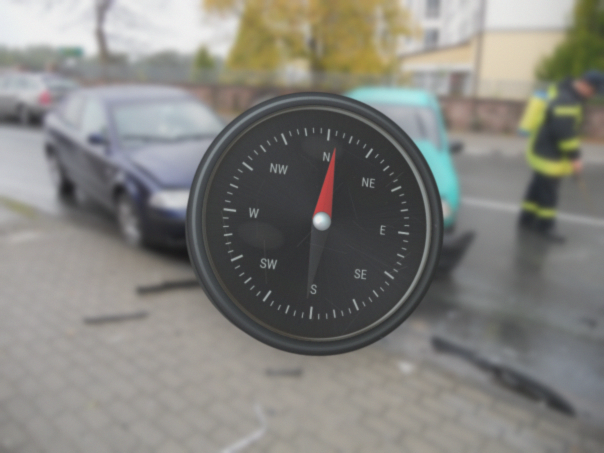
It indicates 5 °
